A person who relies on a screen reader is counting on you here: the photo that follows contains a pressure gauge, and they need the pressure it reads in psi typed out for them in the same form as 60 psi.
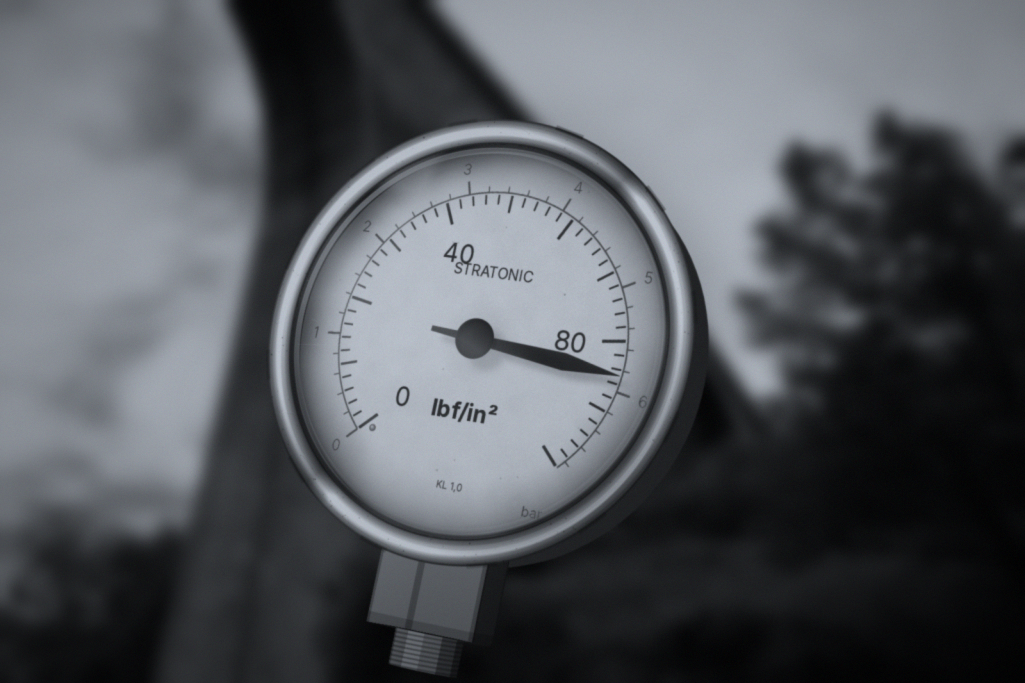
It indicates 85 psi
